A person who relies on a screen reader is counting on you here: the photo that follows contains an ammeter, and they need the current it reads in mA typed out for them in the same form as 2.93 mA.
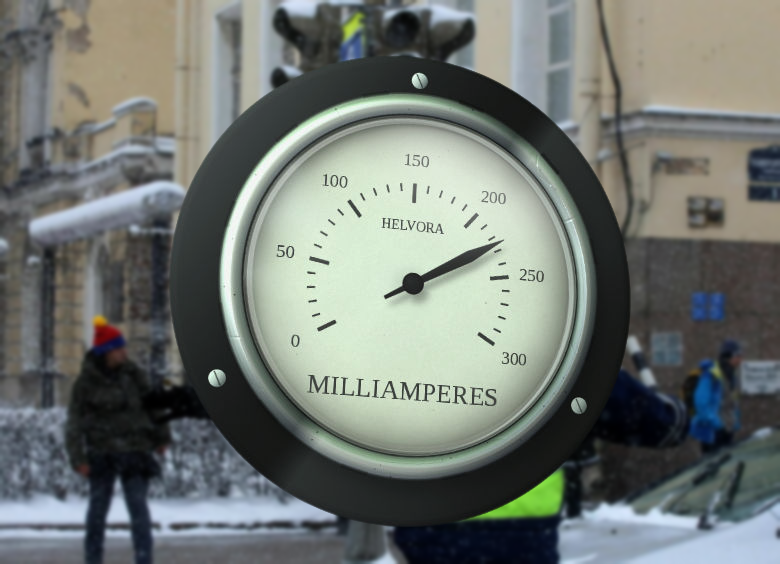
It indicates 225 mA
